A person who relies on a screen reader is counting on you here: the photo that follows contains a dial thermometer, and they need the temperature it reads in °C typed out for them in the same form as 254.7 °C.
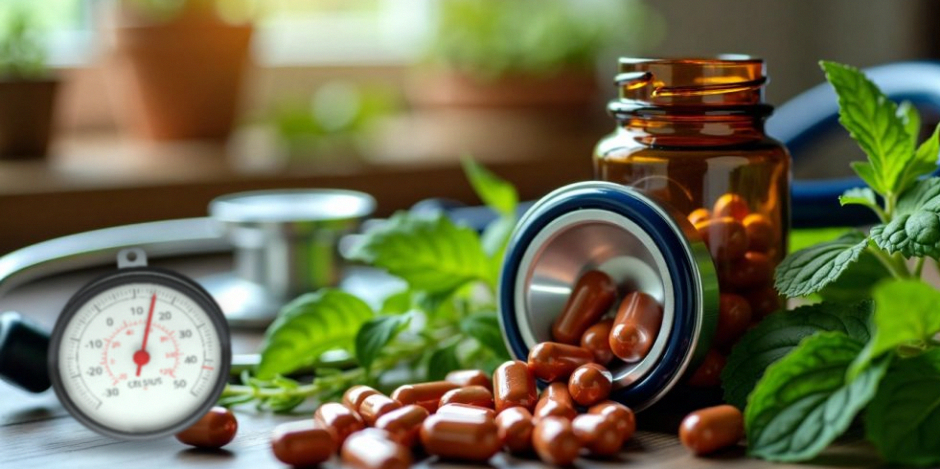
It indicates 15 °C
